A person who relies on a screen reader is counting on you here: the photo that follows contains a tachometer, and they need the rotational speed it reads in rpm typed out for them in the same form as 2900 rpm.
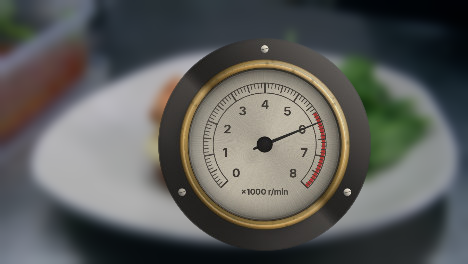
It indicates 6000 rpm
